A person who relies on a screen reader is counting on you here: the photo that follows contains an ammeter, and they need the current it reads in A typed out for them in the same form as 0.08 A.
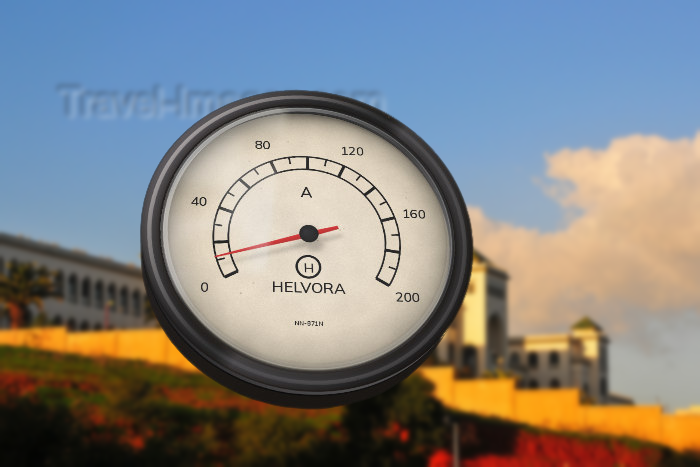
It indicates 10 A
